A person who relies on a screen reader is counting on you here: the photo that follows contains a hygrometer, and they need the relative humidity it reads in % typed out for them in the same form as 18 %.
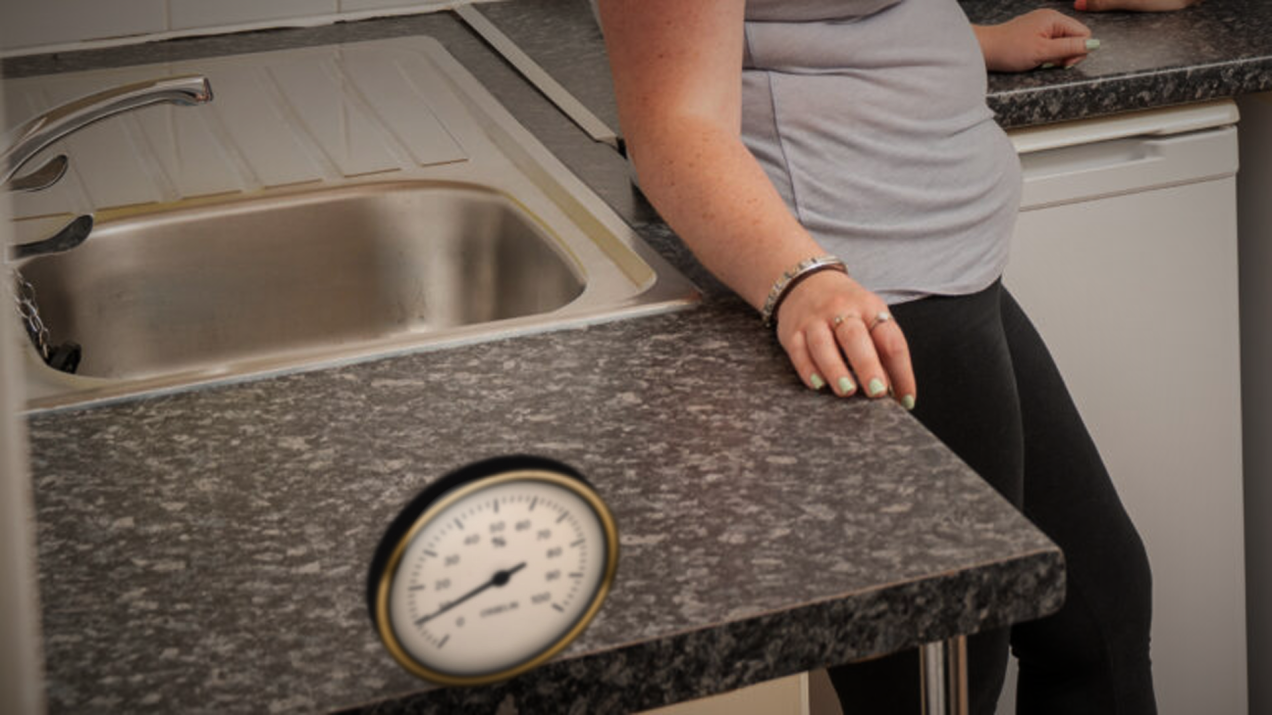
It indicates 10 %
